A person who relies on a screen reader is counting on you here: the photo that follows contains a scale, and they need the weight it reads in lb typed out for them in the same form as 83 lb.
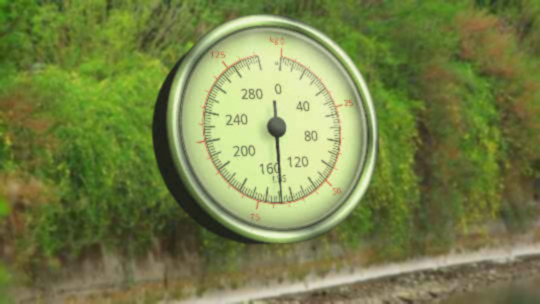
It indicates 150 lb
